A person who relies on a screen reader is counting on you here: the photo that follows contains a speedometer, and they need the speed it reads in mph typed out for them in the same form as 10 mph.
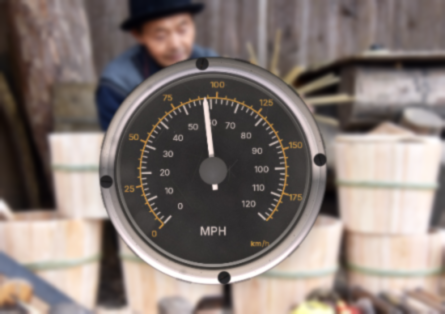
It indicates 58 mph
